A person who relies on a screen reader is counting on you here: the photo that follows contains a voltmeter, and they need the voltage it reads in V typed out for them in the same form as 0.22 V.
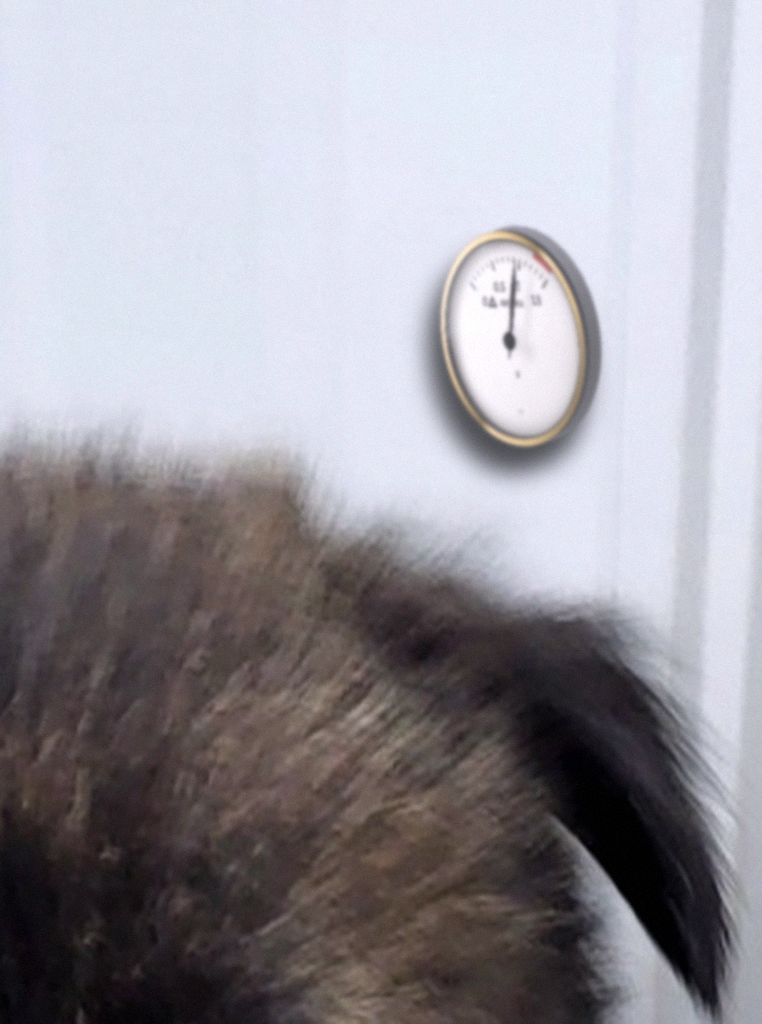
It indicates 1 V
